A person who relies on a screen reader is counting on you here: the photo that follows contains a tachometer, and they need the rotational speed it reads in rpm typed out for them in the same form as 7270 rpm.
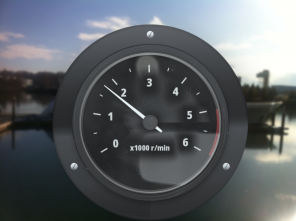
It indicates 1750 rpm
